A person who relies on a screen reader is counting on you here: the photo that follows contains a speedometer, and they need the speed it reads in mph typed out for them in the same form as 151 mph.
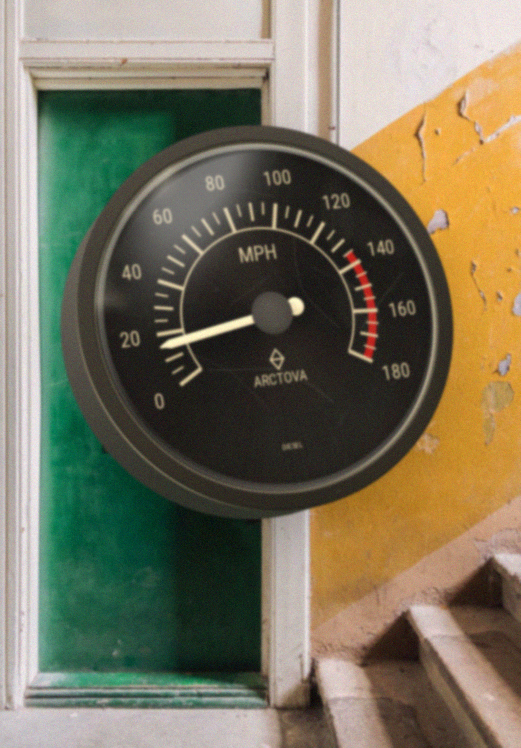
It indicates 15 mph
